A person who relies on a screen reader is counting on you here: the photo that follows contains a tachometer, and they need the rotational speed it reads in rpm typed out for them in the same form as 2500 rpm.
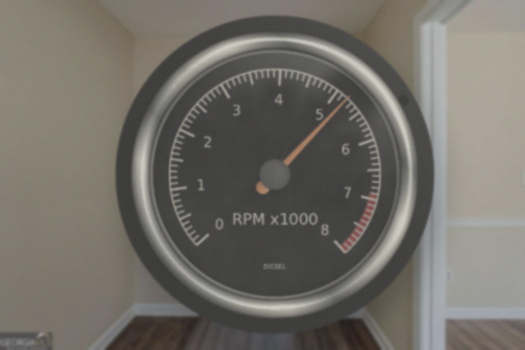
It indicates 5200 rpm
